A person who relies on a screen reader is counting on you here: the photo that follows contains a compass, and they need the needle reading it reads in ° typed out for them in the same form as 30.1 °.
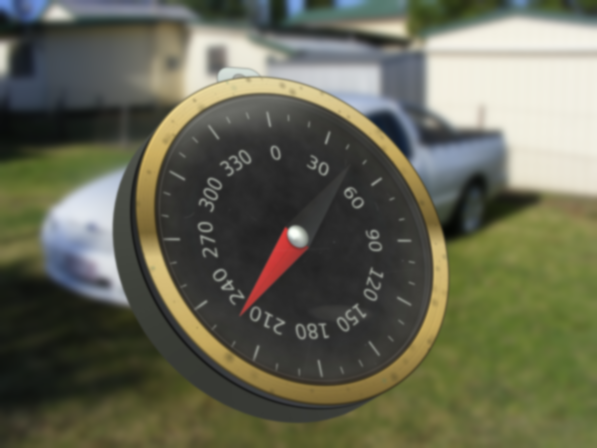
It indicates 225 °
